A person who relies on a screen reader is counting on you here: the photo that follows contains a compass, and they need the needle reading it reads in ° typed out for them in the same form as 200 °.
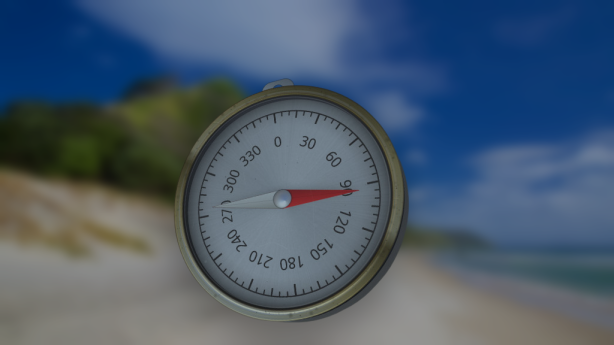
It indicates 95 °
